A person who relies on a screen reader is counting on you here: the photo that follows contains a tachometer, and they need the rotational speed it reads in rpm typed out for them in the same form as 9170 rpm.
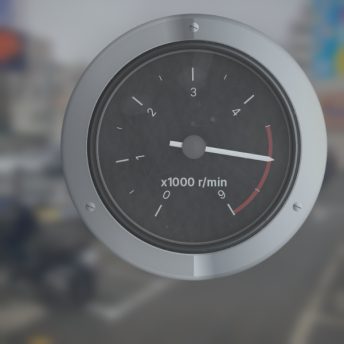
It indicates 5000 rpm
